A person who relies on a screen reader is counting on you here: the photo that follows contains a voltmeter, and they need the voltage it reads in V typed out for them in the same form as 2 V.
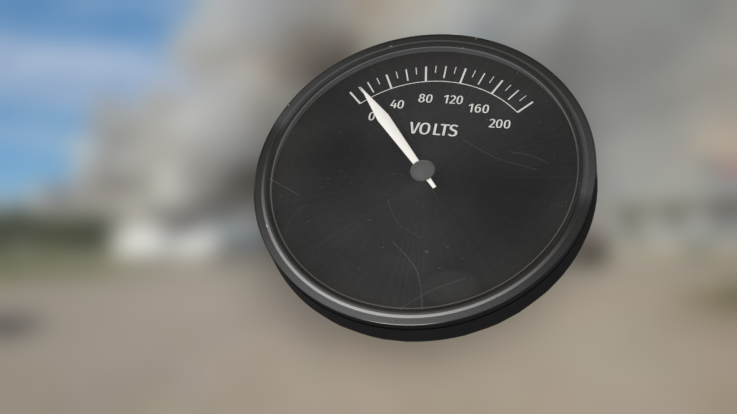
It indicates 10 V
